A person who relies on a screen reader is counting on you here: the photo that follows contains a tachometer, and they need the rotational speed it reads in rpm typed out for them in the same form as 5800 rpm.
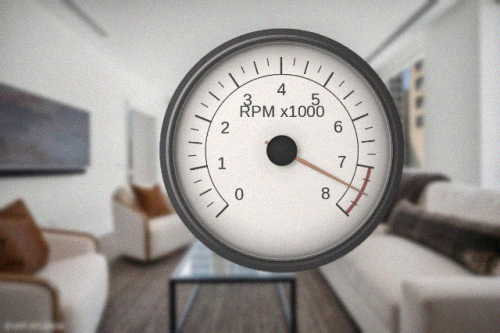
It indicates 7500 rpm
